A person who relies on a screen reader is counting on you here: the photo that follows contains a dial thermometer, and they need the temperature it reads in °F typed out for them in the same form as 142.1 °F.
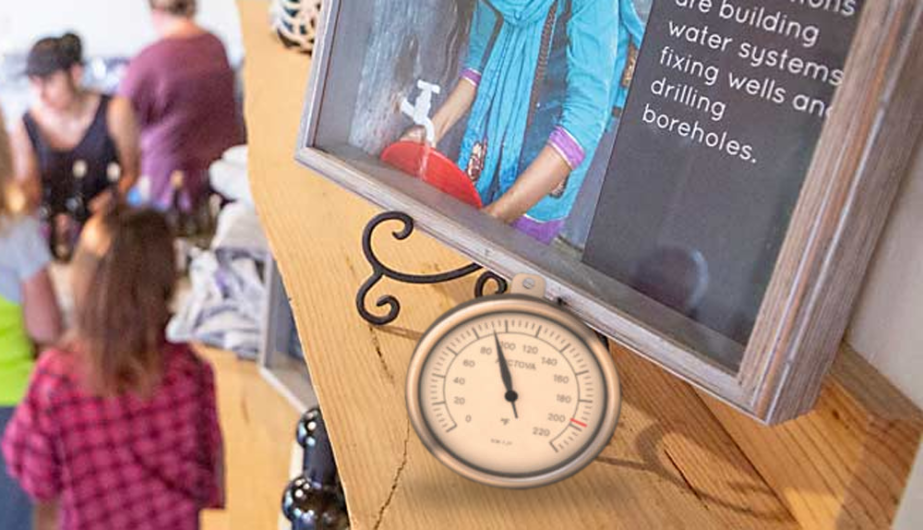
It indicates 92 °F
